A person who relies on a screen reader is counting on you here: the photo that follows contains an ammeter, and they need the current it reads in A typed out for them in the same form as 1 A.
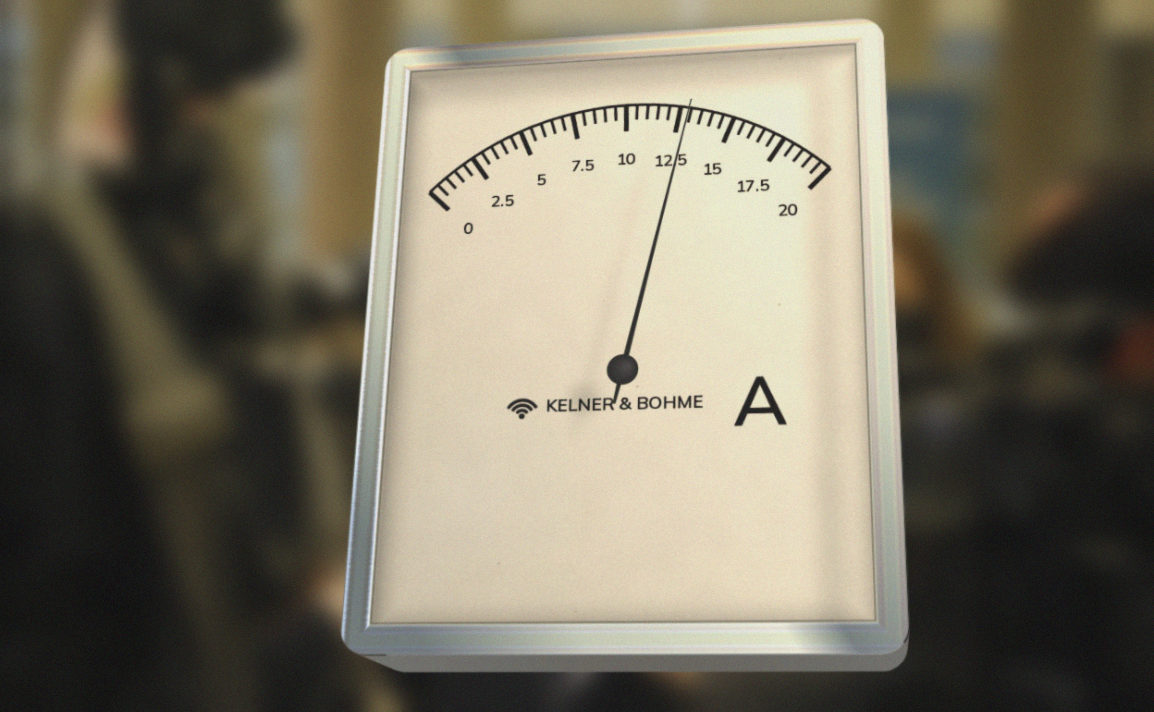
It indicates 13 A
